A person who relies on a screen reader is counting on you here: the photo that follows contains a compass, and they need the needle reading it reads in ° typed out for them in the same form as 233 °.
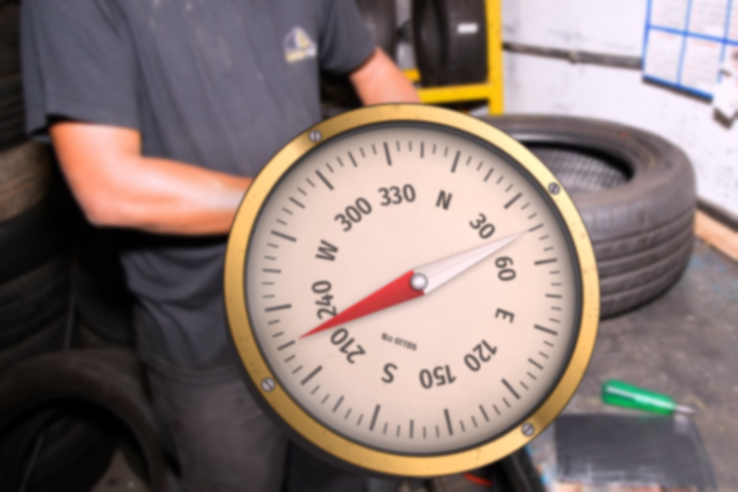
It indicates 225 °
